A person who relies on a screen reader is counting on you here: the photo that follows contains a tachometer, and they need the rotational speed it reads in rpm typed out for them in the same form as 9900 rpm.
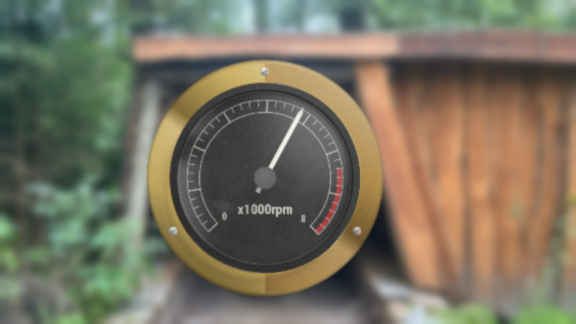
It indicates 4800 rpm
